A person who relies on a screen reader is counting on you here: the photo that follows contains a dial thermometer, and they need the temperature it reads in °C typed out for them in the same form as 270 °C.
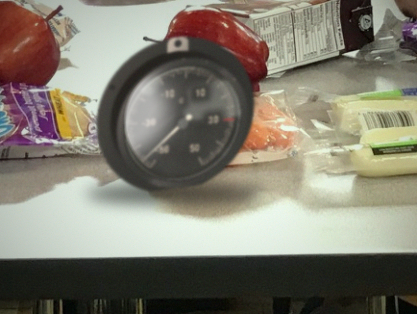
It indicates -45 °C
